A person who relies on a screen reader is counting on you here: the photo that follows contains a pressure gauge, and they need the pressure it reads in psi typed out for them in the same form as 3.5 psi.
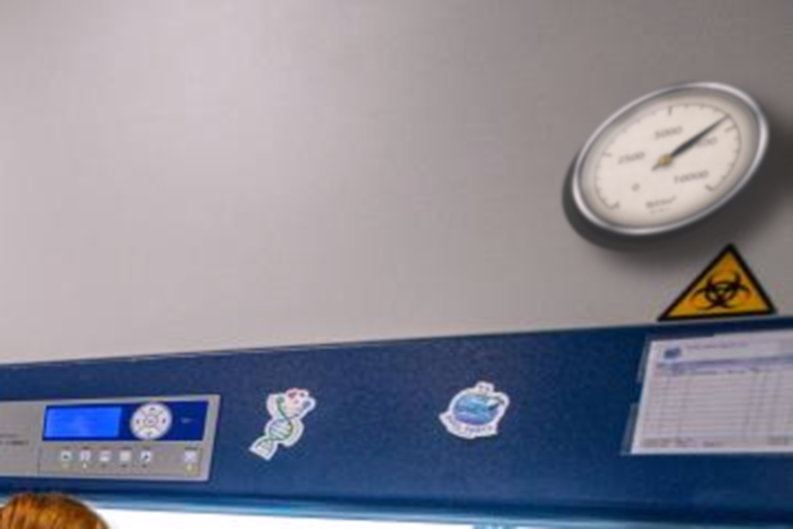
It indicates 7000 psi
